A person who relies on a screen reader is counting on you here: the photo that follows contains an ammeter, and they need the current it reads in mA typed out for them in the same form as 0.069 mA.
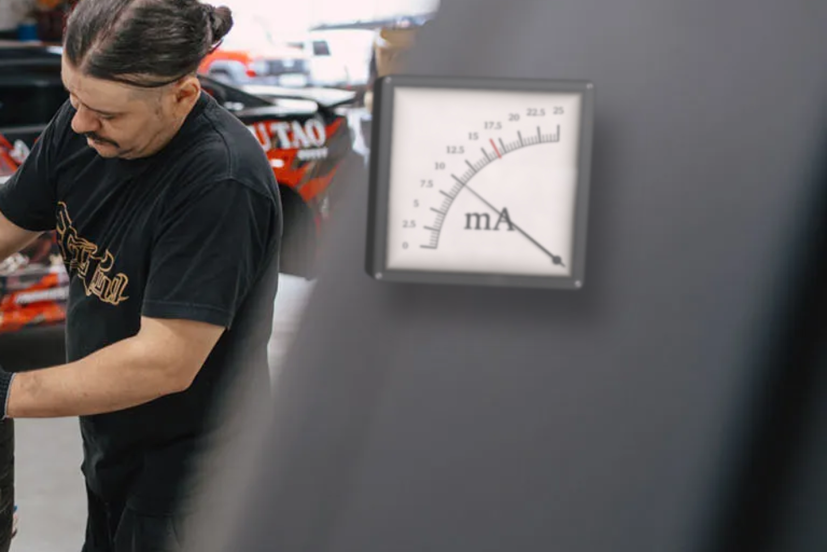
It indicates 10 mA
